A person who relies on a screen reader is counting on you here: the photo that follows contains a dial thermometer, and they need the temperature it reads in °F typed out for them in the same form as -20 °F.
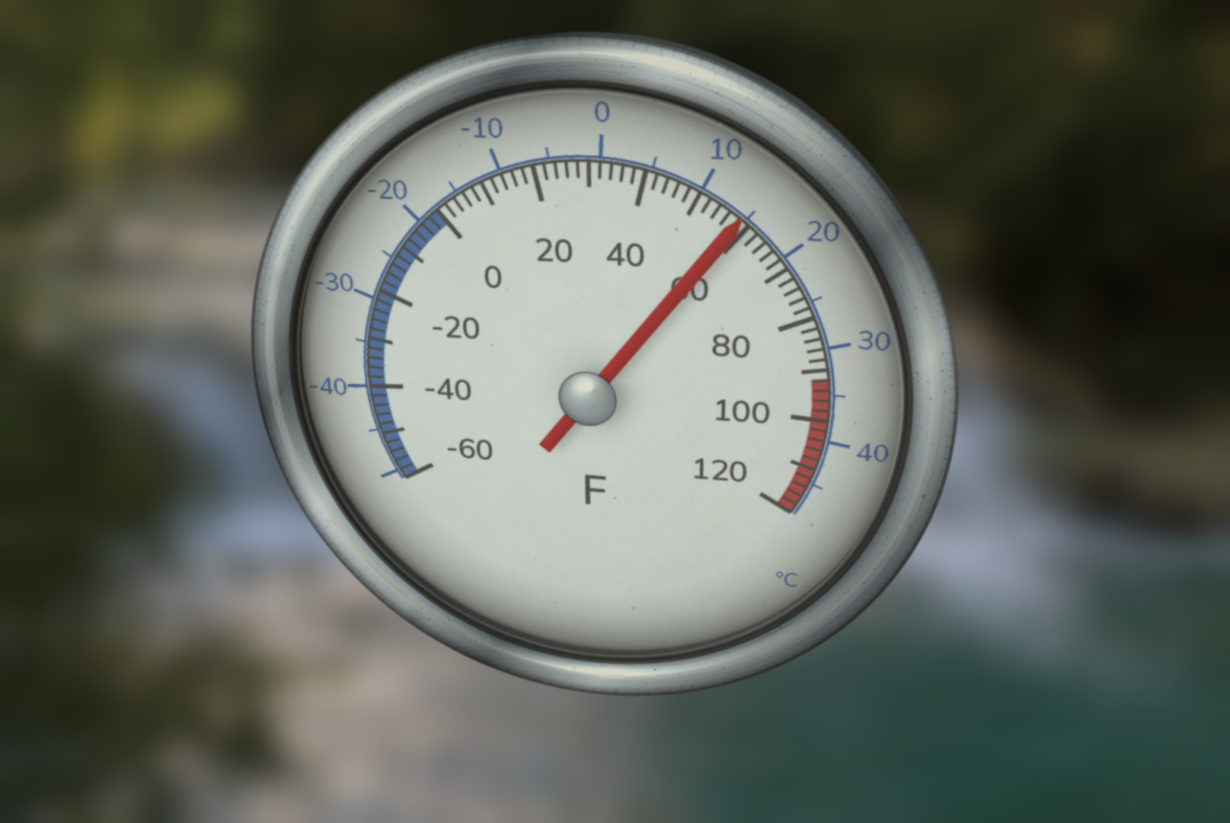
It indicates 58 °F
